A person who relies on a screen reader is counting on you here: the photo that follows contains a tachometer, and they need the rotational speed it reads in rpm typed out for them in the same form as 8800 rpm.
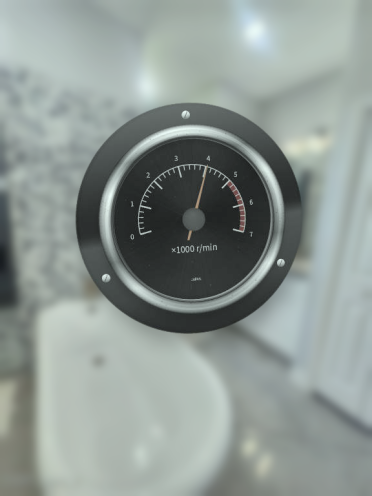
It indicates 4000 rpm
